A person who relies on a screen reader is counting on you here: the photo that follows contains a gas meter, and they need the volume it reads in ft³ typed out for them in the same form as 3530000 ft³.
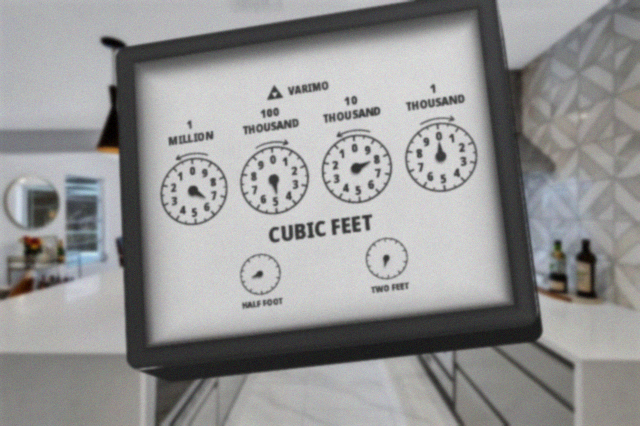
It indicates 648000 ft³
